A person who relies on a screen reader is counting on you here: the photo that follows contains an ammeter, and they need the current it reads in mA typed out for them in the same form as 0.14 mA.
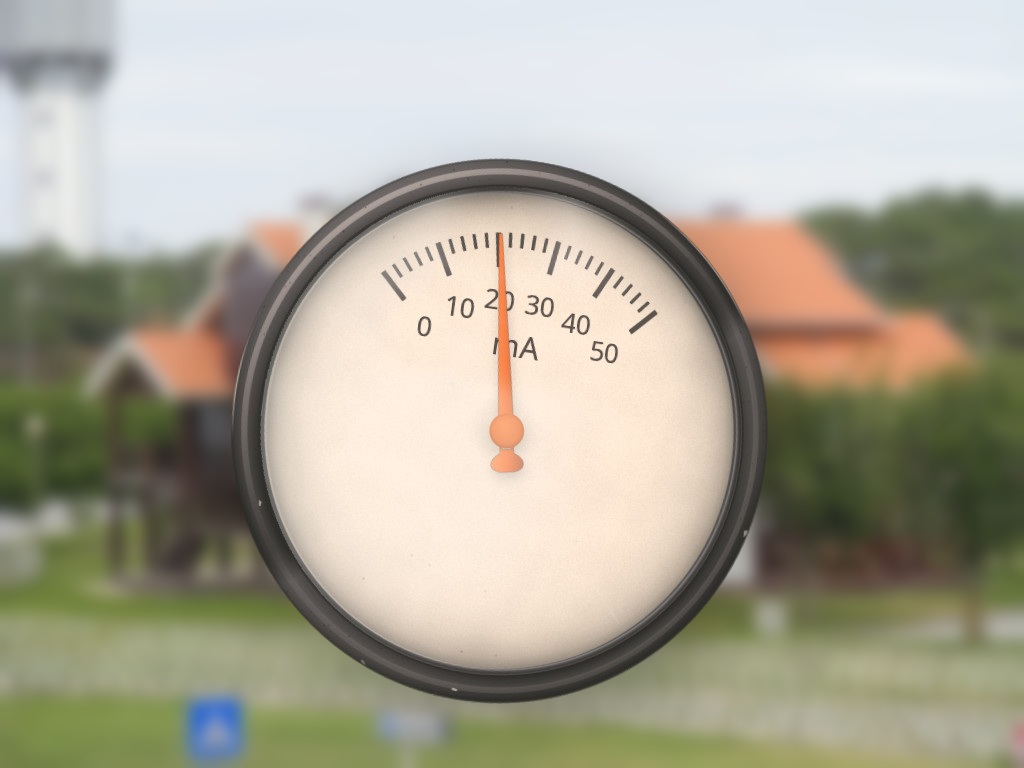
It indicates 20 mA
